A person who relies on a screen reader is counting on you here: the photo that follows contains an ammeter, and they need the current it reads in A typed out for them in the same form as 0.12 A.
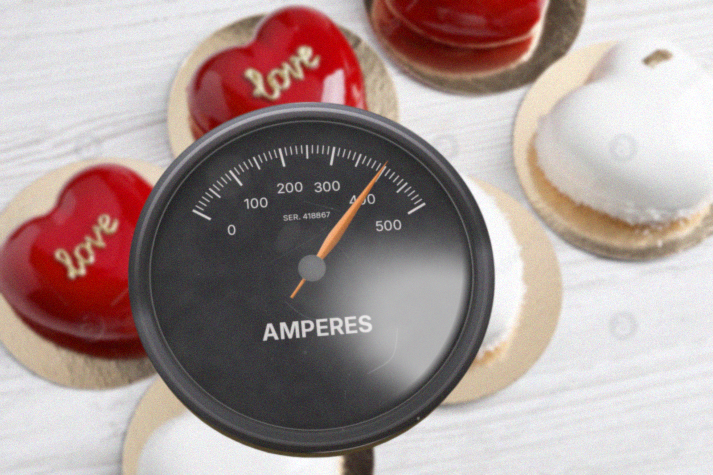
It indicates 400 A
